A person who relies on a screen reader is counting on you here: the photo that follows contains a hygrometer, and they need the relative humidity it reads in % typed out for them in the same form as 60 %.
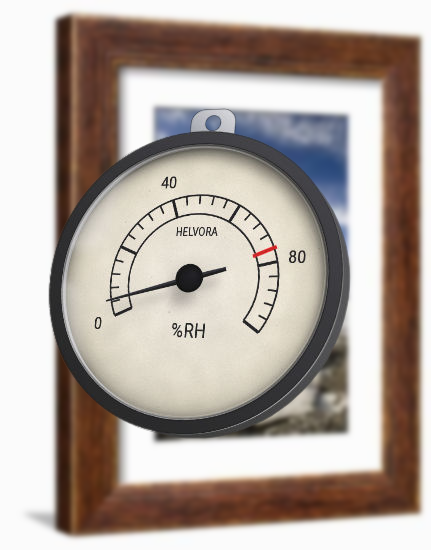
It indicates 4 %
